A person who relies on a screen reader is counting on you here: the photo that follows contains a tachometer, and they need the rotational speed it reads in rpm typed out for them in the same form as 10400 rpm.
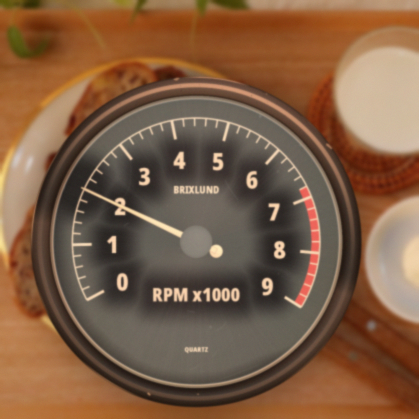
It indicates 2000 rpm
